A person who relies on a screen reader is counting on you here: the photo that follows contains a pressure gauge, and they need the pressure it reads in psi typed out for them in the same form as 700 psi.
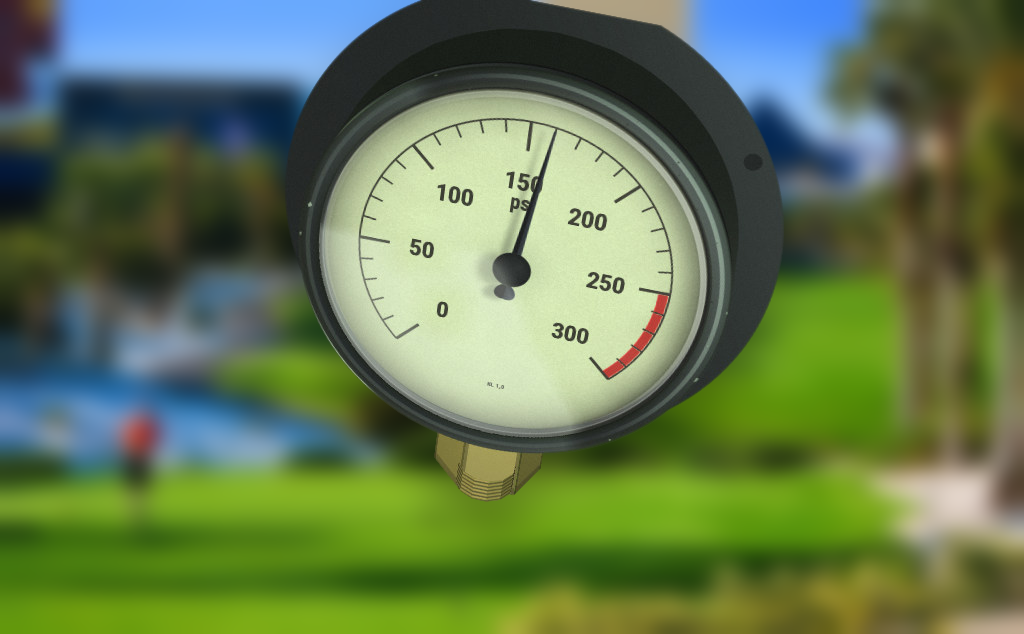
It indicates 160 psi
